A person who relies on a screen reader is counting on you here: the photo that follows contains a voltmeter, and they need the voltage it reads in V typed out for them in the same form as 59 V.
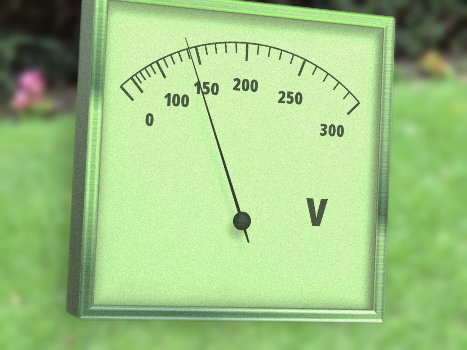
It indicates 140 V
